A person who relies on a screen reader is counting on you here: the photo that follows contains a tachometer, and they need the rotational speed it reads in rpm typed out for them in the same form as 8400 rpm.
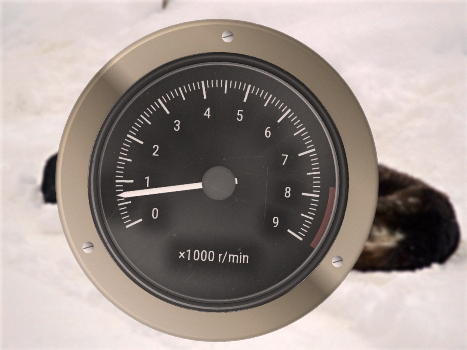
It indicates 700 rpm
